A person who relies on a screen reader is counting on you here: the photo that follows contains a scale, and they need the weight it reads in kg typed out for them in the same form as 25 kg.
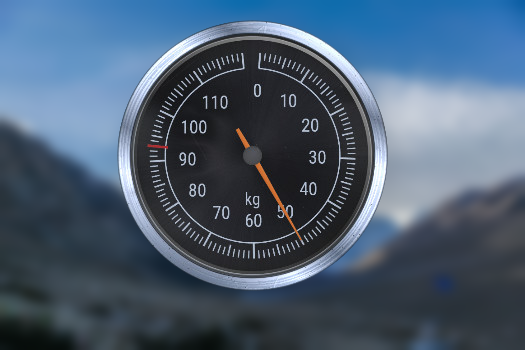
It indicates 50 kg
